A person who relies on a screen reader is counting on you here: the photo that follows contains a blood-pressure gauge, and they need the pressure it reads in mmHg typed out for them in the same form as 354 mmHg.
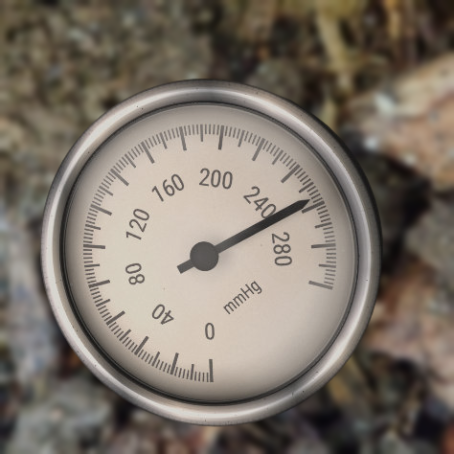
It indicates 256 mmHg
